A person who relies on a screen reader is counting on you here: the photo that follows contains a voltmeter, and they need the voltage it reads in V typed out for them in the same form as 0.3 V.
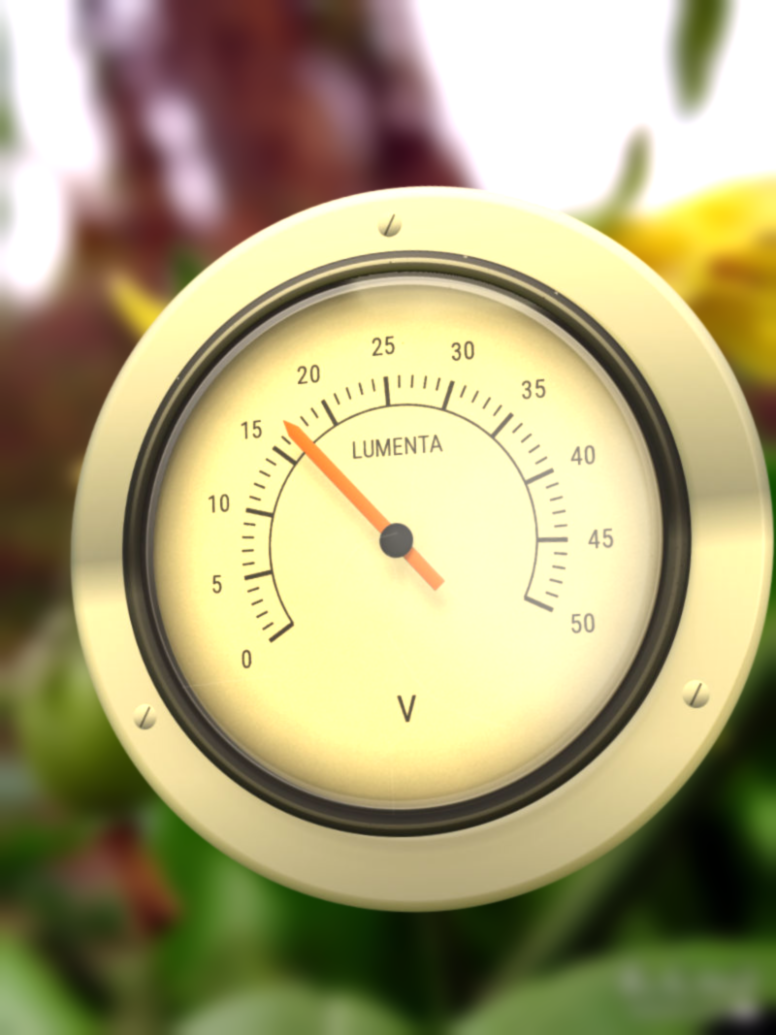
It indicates 17 V
